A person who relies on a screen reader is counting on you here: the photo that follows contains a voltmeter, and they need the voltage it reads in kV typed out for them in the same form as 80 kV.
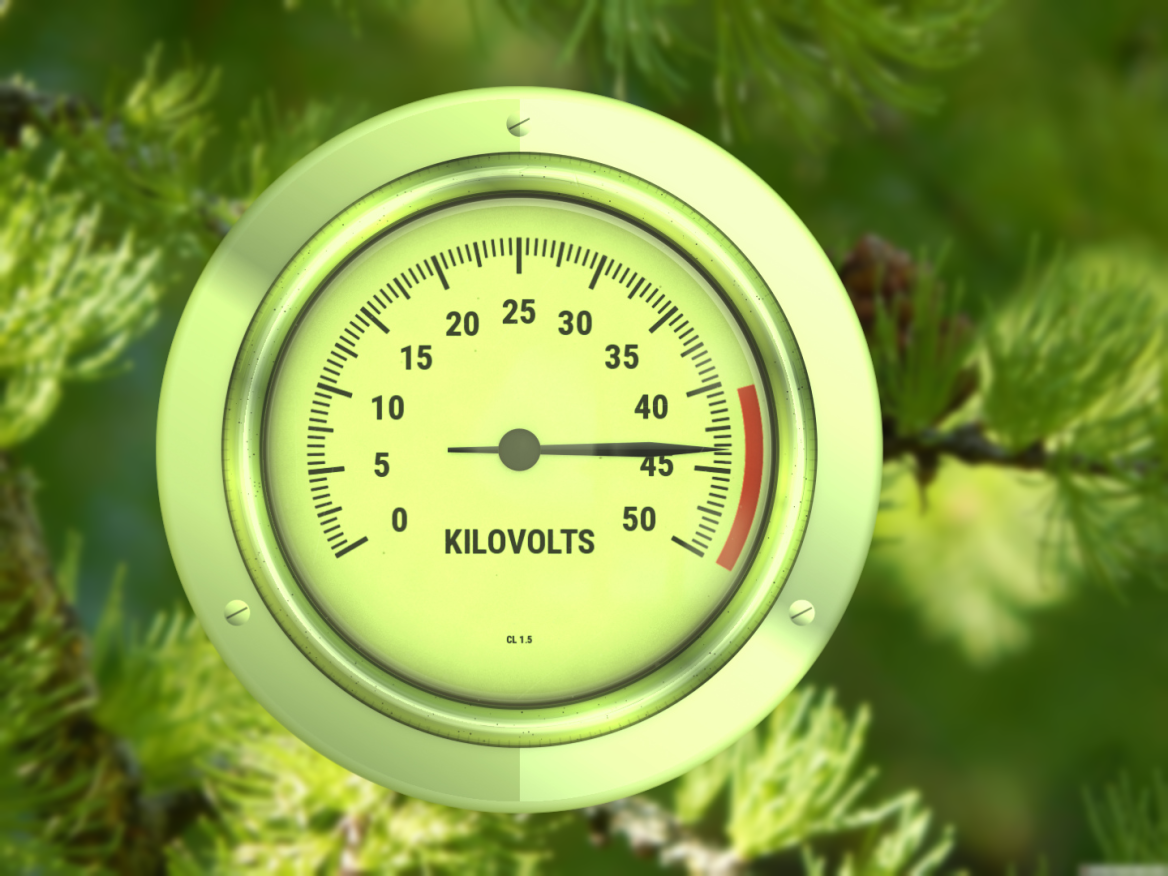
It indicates 43.75 kV
